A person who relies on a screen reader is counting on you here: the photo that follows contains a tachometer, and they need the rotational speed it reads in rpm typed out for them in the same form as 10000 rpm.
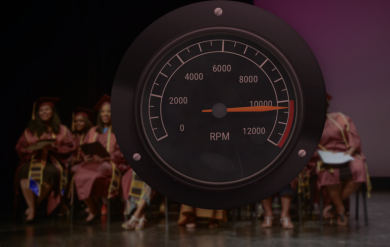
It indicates 10250 rpm
